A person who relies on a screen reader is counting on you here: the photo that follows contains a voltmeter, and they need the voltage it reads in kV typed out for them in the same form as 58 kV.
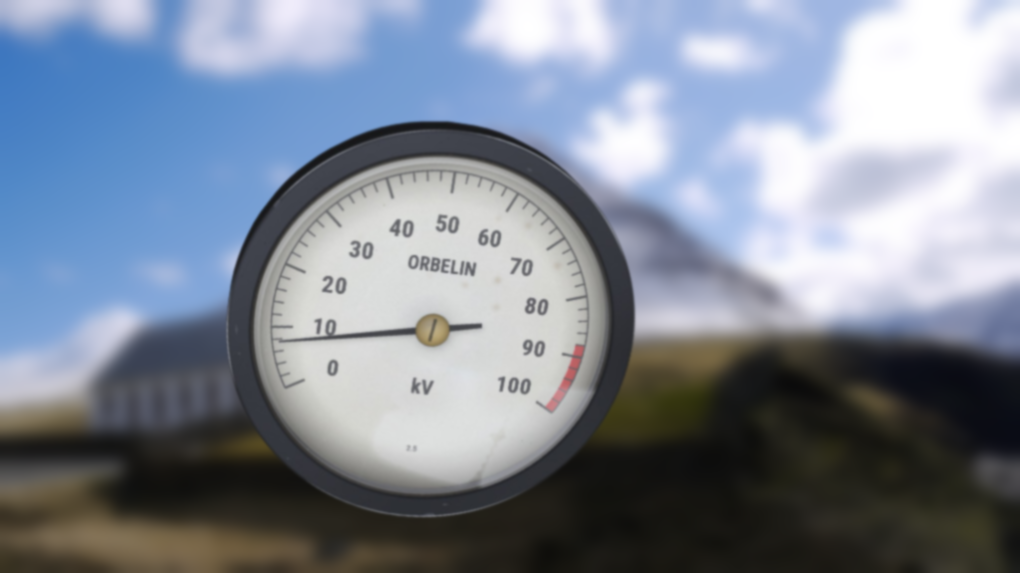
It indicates 8 kV
